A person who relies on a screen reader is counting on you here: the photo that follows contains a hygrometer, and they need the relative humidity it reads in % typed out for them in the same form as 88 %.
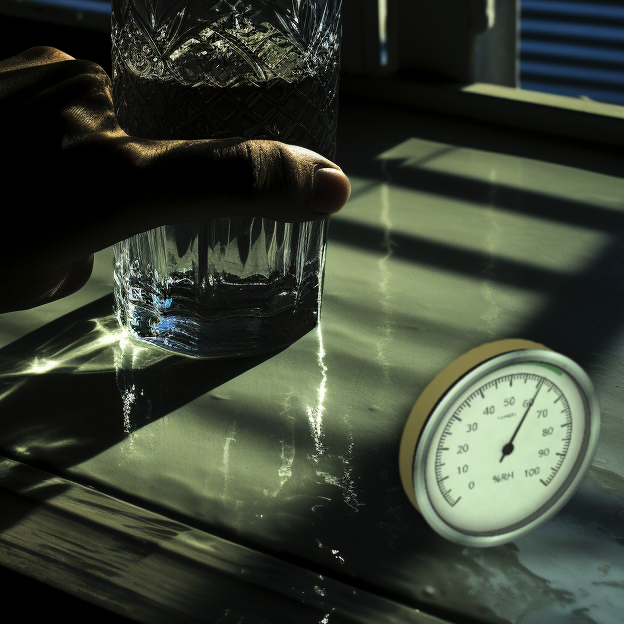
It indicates 60 %
